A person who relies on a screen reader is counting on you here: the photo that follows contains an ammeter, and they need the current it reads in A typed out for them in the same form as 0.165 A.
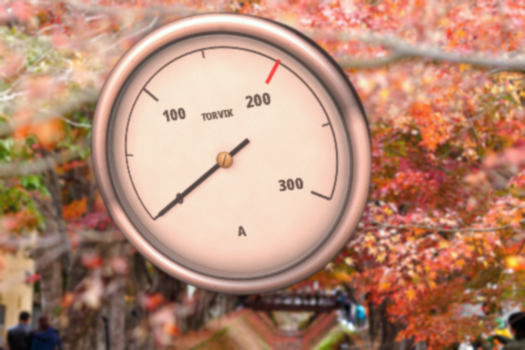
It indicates 0 A
